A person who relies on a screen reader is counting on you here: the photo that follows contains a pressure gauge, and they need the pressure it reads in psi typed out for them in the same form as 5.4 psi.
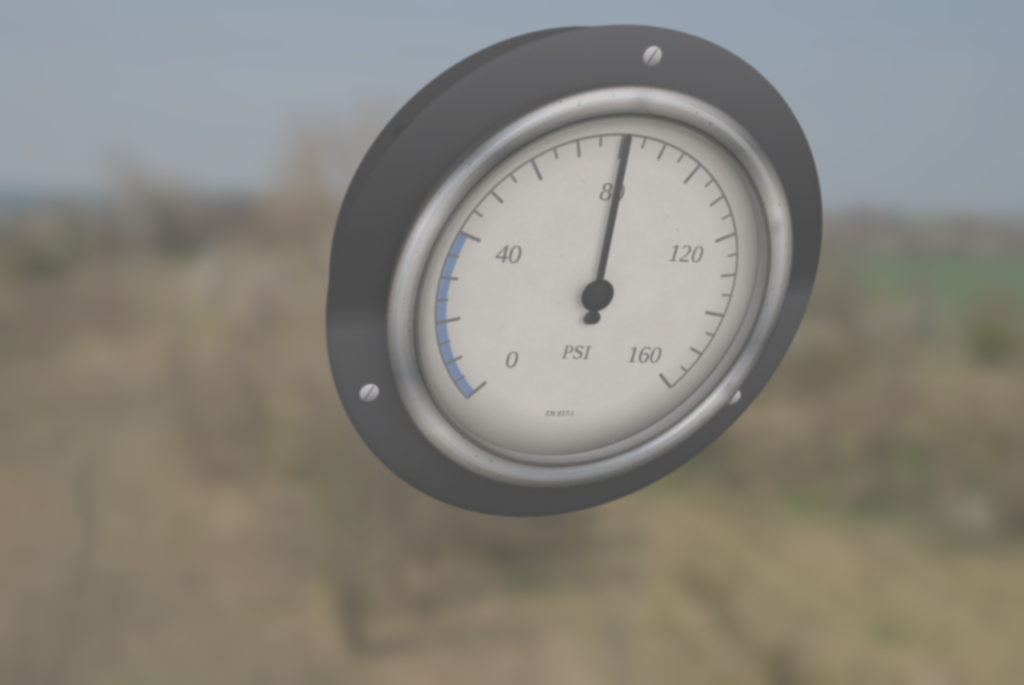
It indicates 80 psi
